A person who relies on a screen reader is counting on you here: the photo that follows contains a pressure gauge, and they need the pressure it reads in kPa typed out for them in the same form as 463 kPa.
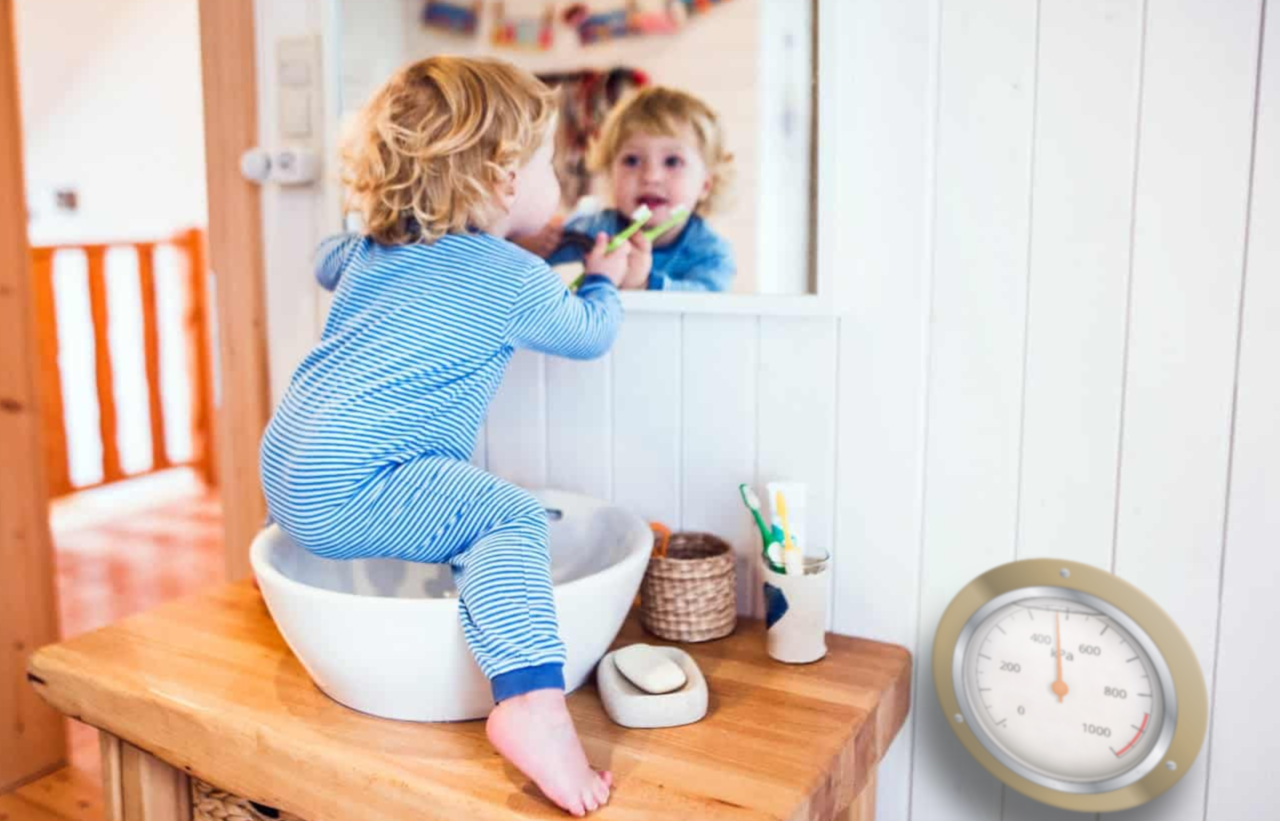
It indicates 475 kPa
